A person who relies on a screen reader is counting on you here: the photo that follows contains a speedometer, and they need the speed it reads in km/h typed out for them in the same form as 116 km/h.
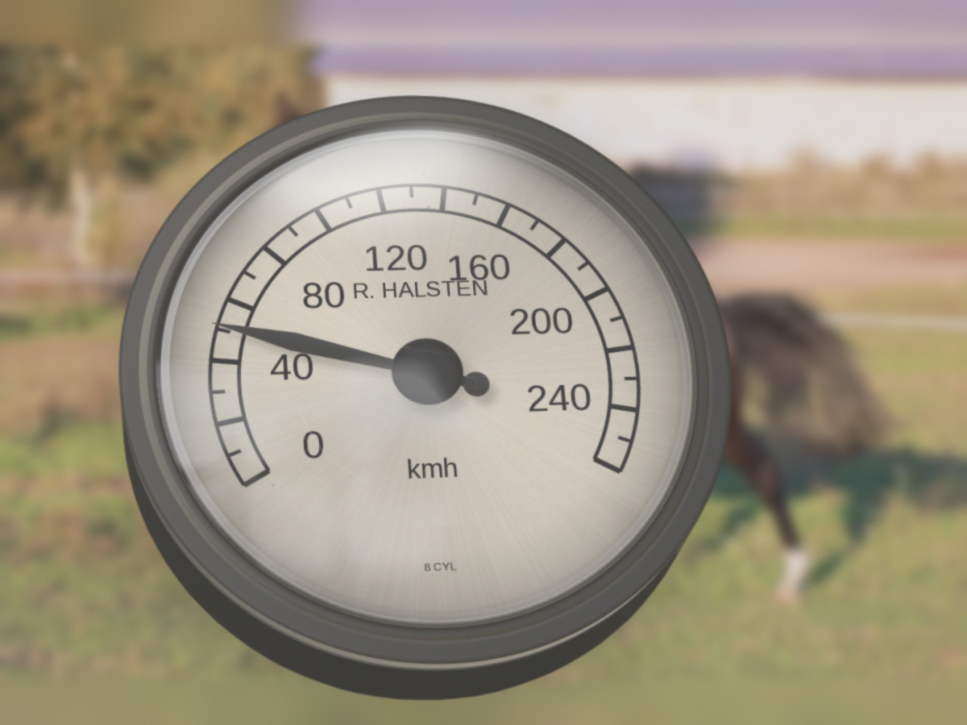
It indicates 50 km/h
